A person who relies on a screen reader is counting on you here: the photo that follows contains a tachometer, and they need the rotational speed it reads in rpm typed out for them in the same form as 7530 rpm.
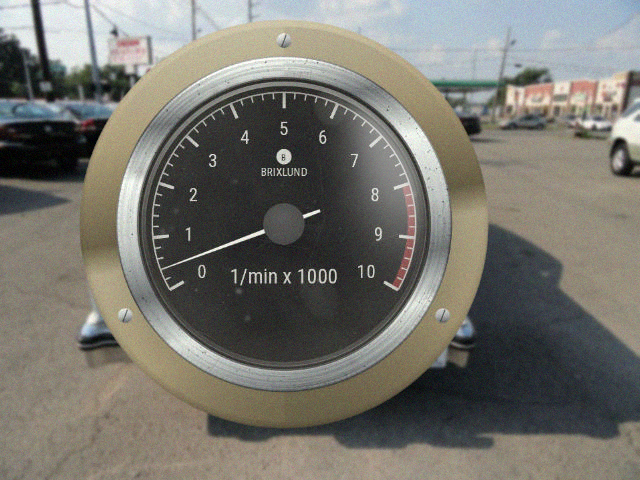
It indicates 400 rpm
